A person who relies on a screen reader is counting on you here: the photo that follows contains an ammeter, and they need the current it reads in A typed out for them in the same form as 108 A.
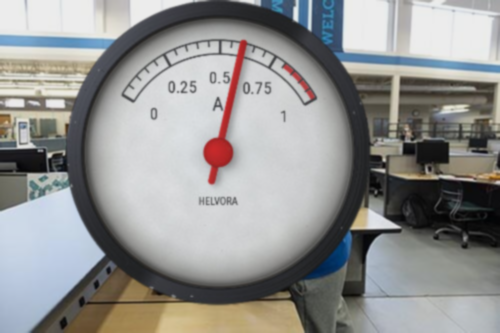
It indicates 0.6 A
